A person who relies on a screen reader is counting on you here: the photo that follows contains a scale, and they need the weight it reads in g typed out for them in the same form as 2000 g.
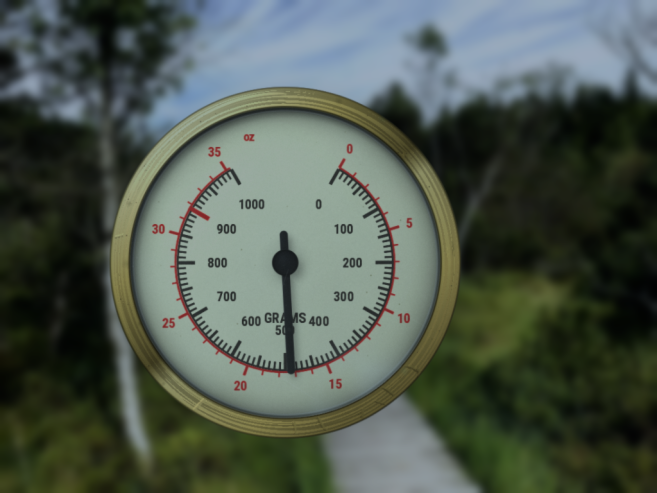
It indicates 490 g
